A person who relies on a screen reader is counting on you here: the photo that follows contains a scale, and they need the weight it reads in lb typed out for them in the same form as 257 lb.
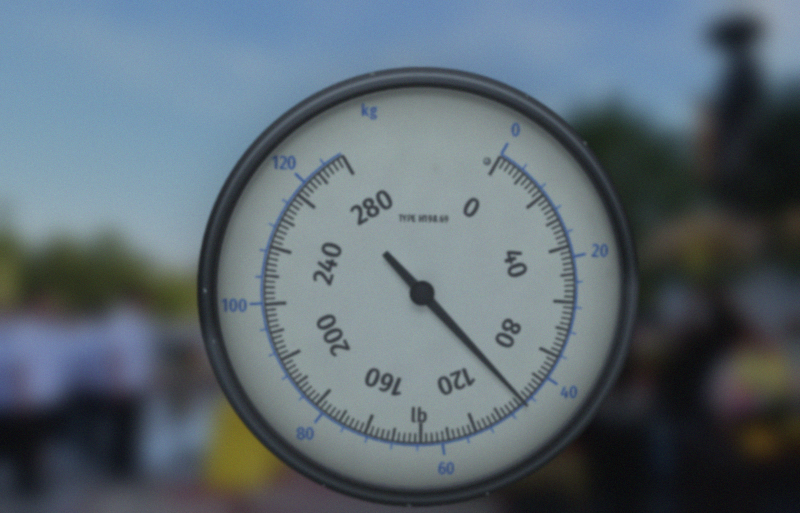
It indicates 100 lb
